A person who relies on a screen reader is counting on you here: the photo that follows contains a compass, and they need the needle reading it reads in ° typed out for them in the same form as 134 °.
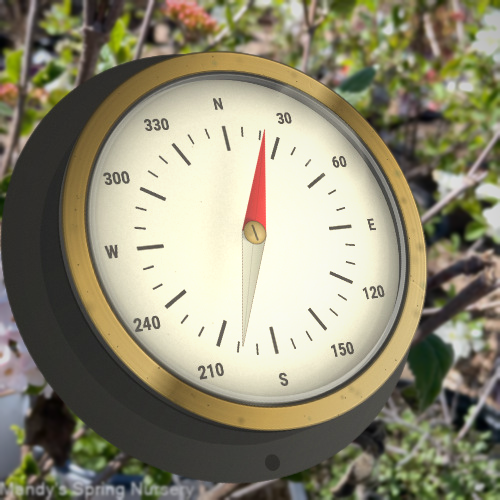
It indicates 20 °
